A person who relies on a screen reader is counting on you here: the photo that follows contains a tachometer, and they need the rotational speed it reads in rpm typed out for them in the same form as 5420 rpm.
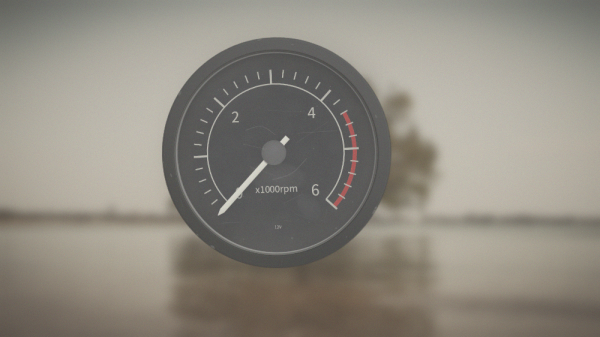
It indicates 0 rpm
